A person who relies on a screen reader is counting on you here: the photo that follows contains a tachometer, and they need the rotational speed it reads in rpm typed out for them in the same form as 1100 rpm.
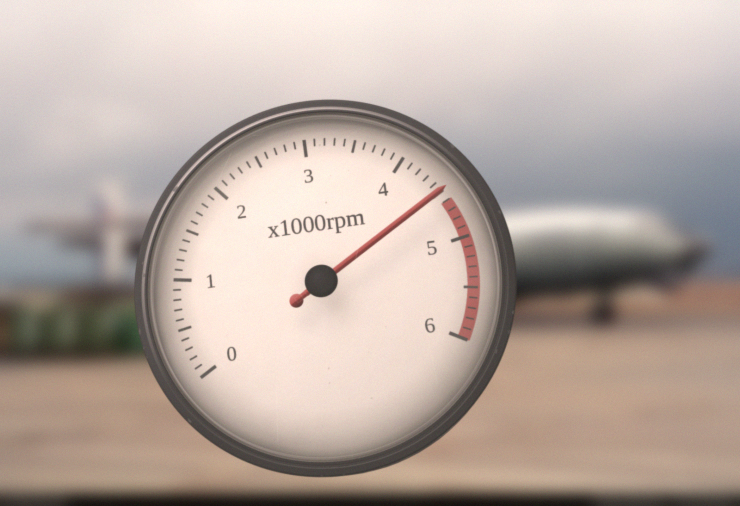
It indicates 4500 rpm
